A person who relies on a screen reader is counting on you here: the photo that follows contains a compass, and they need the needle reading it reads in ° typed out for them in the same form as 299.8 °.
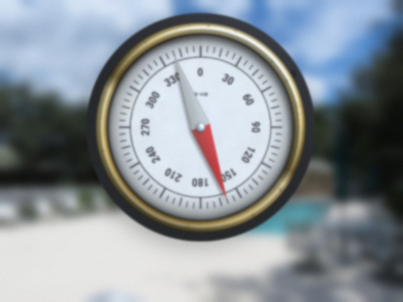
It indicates 160 °
